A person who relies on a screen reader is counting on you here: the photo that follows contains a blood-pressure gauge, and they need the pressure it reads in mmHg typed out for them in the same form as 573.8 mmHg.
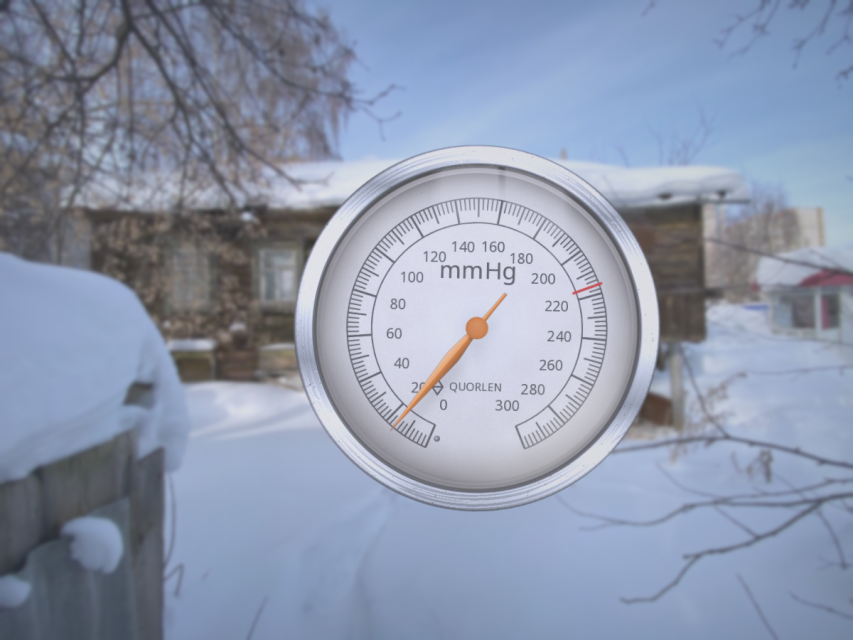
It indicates 16 mmHg
